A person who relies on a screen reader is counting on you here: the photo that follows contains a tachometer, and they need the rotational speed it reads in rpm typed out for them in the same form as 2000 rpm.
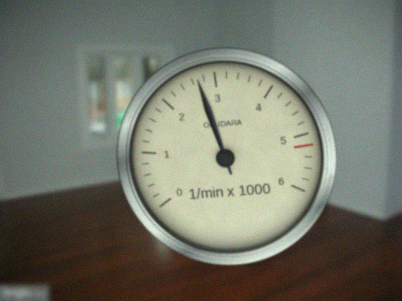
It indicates 2700 rpm
